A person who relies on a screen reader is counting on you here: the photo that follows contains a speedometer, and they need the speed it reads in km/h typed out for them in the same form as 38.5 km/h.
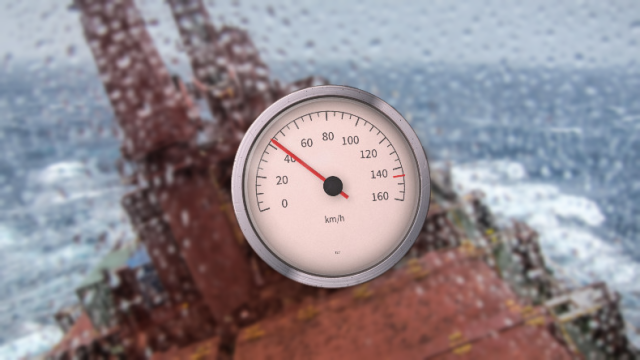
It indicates 42.5 km/h
